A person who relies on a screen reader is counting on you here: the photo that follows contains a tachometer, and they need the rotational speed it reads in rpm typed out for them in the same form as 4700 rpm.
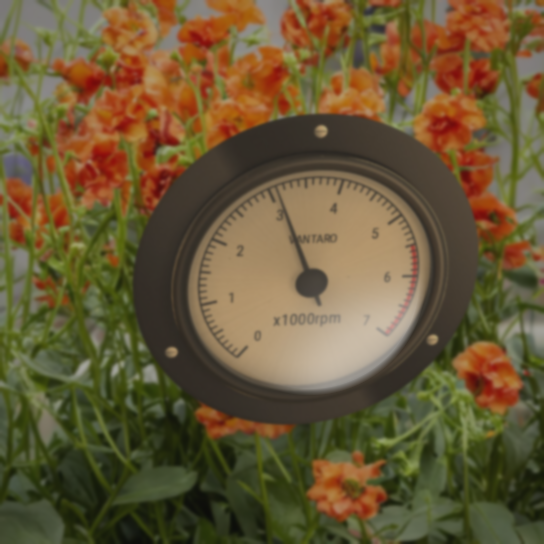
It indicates 3100 rpm
